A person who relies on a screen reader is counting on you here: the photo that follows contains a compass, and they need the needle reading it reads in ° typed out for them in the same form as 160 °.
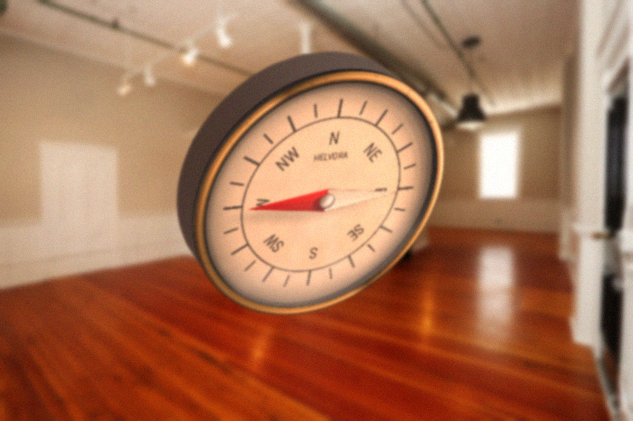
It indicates 270 °
